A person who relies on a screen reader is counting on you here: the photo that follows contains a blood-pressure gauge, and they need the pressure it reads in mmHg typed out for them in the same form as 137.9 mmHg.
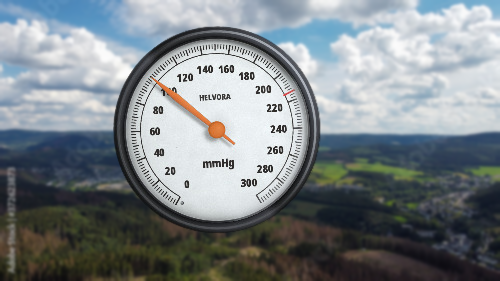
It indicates 100 mmHg
